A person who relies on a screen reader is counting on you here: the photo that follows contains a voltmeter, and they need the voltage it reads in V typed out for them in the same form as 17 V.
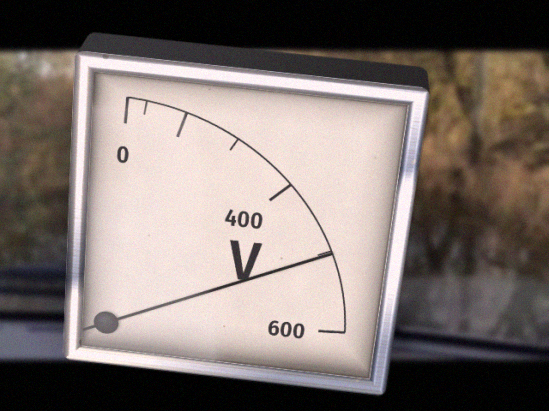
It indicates 500 V
